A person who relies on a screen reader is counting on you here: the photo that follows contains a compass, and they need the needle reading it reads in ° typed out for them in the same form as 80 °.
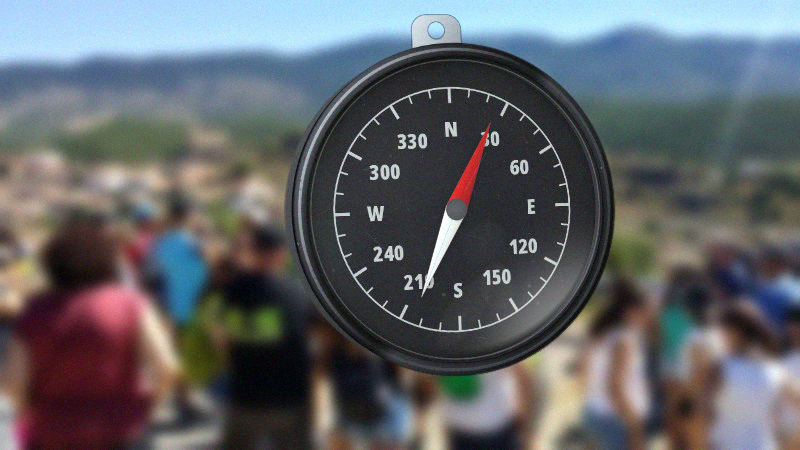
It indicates 25 °
